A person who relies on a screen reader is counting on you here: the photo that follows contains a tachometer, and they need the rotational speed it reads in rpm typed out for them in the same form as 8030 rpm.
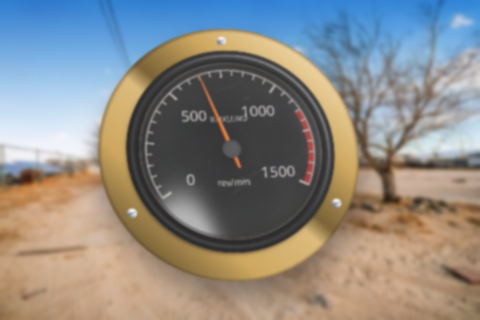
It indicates 650 rpm
